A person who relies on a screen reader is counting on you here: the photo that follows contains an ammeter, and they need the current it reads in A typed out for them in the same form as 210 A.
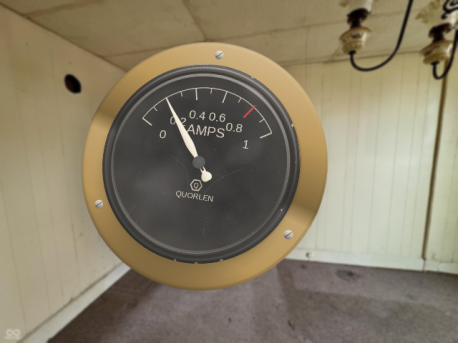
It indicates 0.2 A
